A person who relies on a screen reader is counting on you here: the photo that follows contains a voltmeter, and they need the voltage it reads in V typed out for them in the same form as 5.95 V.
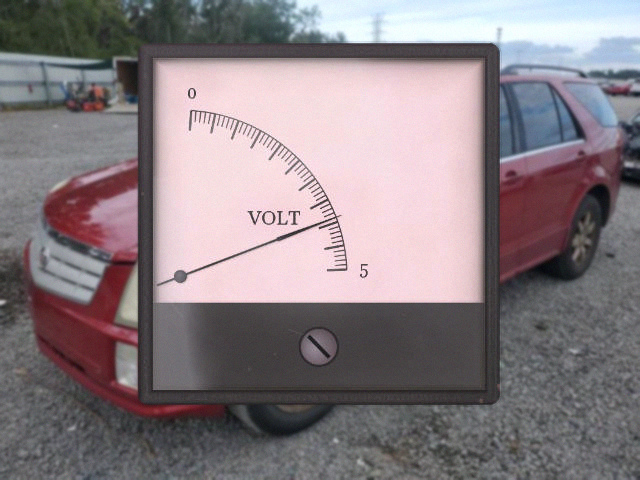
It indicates 3.9 V
